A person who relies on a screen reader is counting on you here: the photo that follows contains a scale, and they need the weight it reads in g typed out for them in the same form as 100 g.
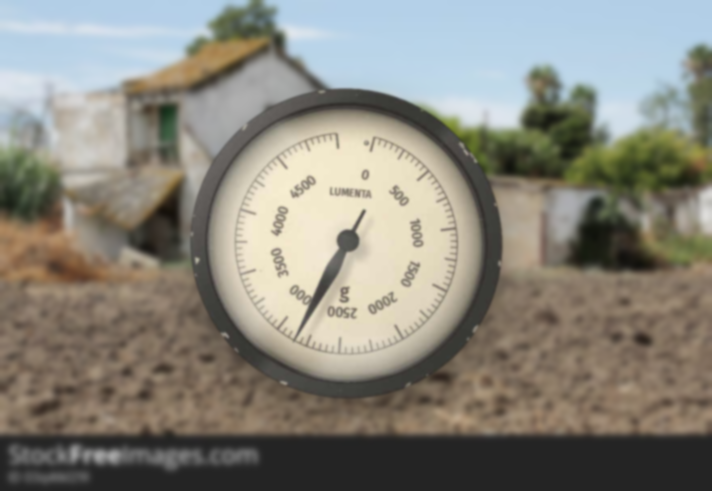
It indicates 2850 g
